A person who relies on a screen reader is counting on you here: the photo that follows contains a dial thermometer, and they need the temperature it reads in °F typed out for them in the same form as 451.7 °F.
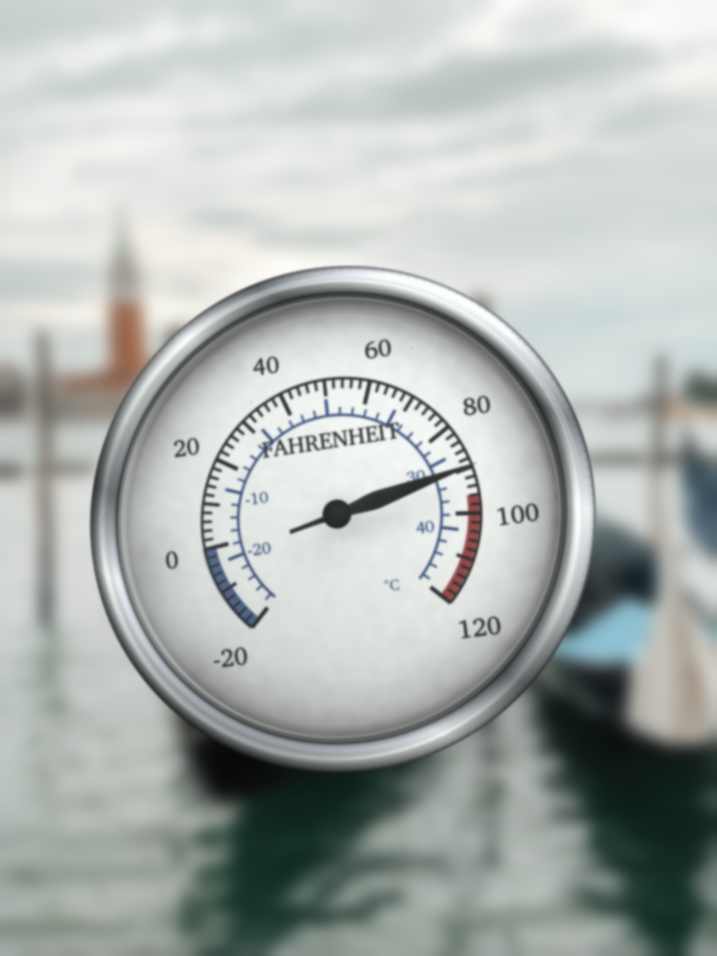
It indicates 90 °F
